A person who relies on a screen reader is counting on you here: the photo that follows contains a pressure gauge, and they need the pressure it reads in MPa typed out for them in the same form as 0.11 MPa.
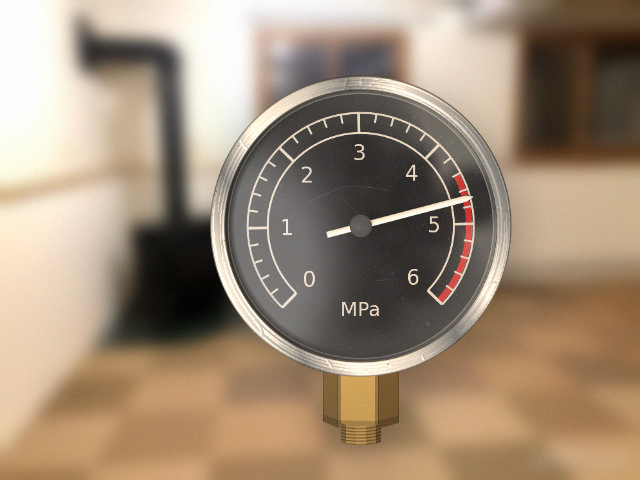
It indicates 4.7 MPa
